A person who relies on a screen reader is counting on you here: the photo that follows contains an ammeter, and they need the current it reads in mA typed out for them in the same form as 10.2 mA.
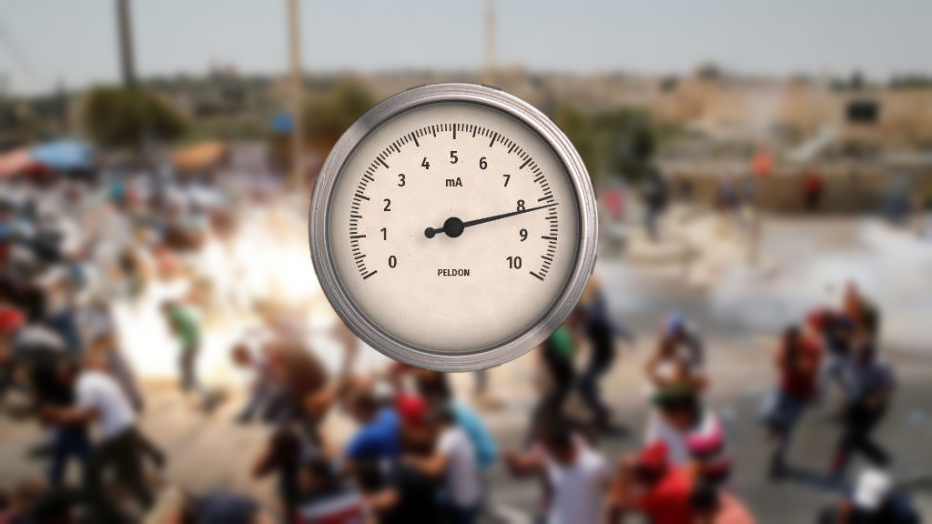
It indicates 8.2 mA
